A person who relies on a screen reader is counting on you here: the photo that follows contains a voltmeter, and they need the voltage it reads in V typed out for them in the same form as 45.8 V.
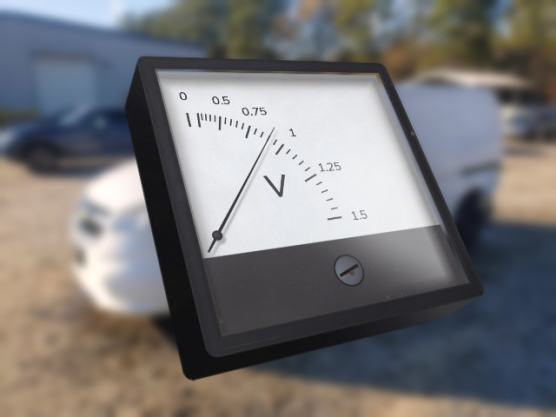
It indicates 0.9 V
